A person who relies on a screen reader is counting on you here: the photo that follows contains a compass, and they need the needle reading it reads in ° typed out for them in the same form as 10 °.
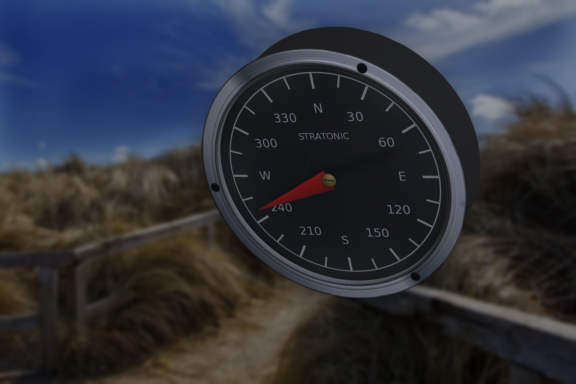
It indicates 247.5 °
